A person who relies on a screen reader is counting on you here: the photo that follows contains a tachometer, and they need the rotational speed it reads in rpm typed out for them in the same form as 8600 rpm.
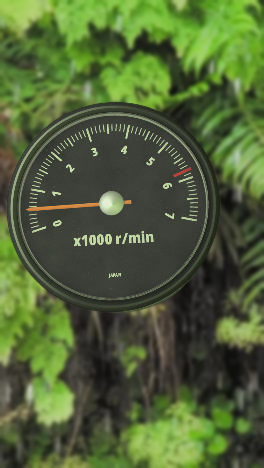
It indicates 500 rpm
